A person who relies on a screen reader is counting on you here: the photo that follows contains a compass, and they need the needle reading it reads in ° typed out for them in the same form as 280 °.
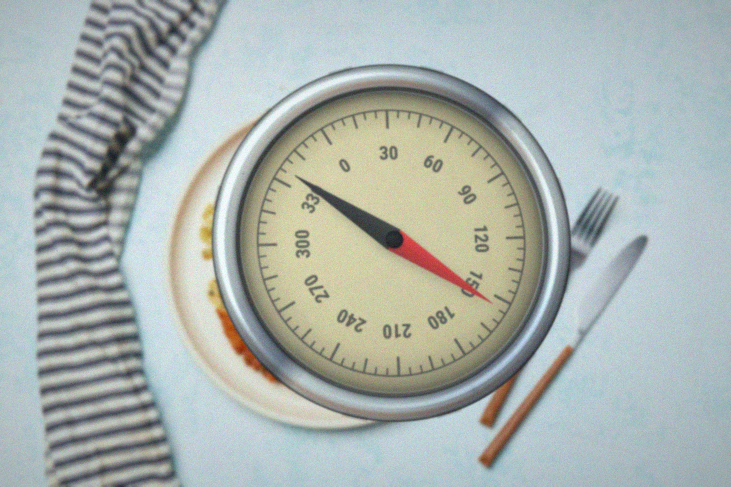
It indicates 155 °
